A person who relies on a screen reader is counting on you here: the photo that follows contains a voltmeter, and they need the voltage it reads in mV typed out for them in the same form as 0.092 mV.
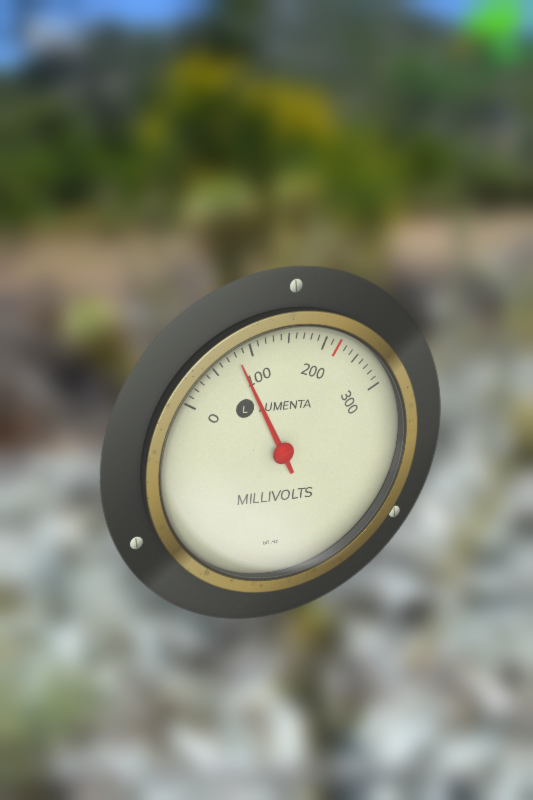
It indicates 80 mV
